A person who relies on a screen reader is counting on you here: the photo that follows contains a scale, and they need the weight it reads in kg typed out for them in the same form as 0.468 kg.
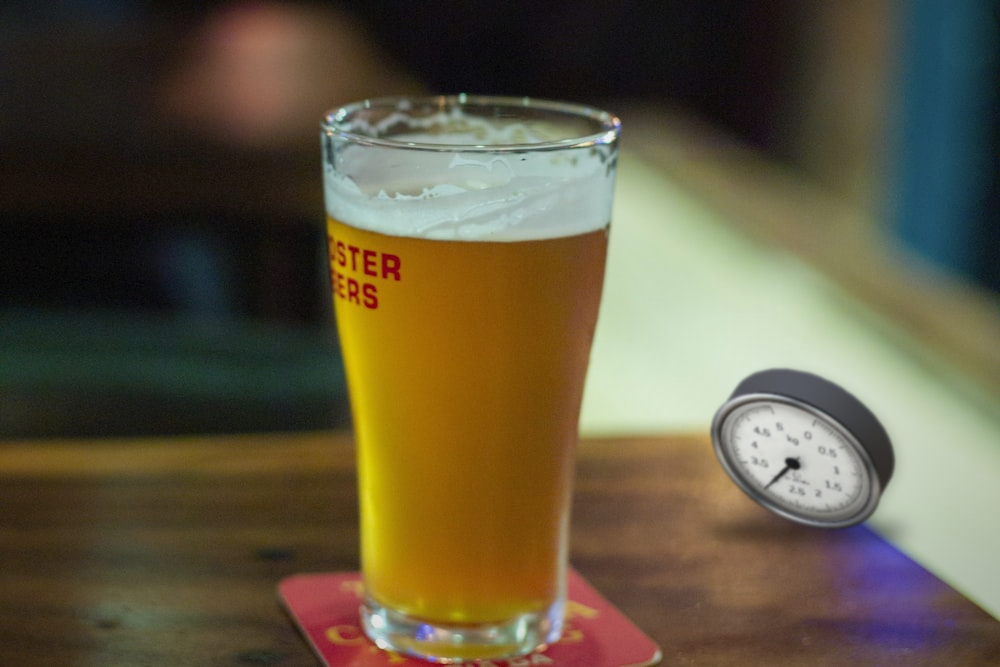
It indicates 3 kg
